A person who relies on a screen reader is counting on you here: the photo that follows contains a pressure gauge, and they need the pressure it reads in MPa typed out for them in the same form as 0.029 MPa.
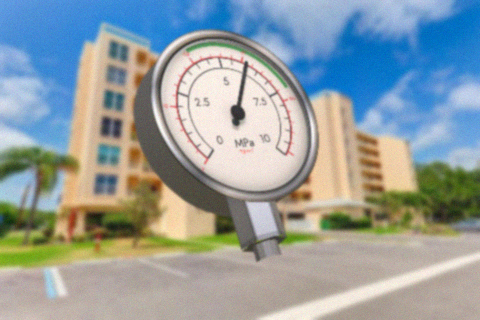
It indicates 6 MPa
